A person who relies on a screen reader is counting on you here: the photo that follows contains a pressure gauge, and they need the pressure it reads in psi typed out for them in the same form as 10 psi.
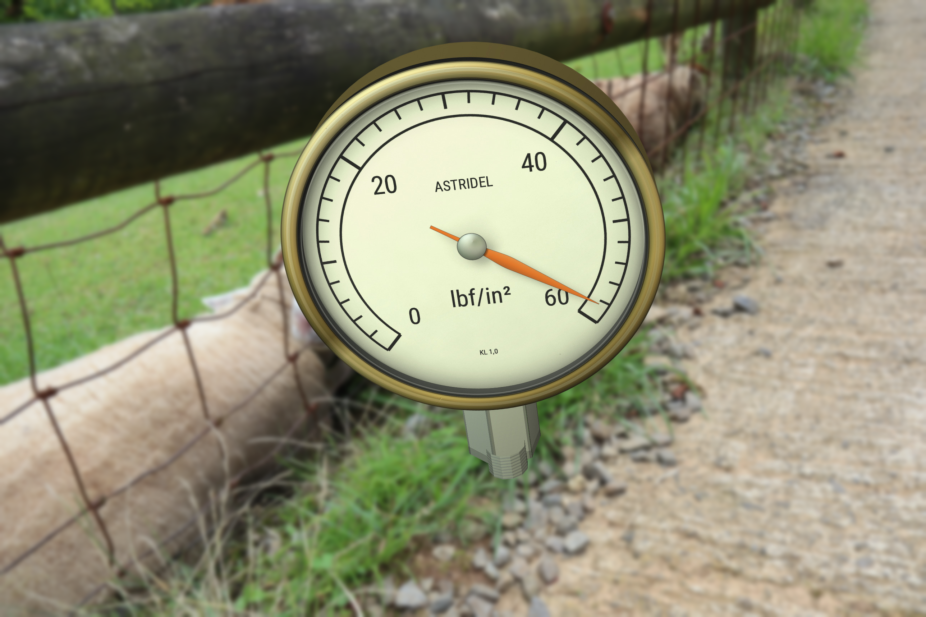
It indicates 58 psi
